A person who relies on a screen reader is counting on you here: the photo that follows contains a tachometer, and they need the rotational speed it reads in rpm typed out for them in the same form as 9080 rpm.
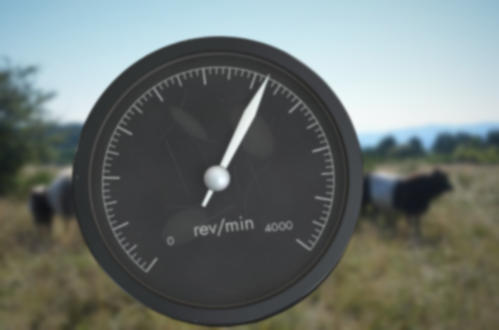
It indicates 2500 rpm
